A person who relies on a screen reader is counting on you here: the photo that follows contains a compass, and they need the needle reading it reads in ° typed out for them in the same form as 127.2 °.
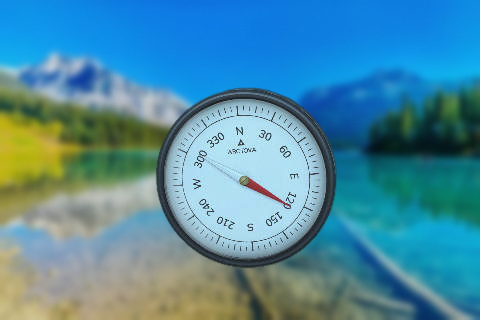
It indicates 125 °
